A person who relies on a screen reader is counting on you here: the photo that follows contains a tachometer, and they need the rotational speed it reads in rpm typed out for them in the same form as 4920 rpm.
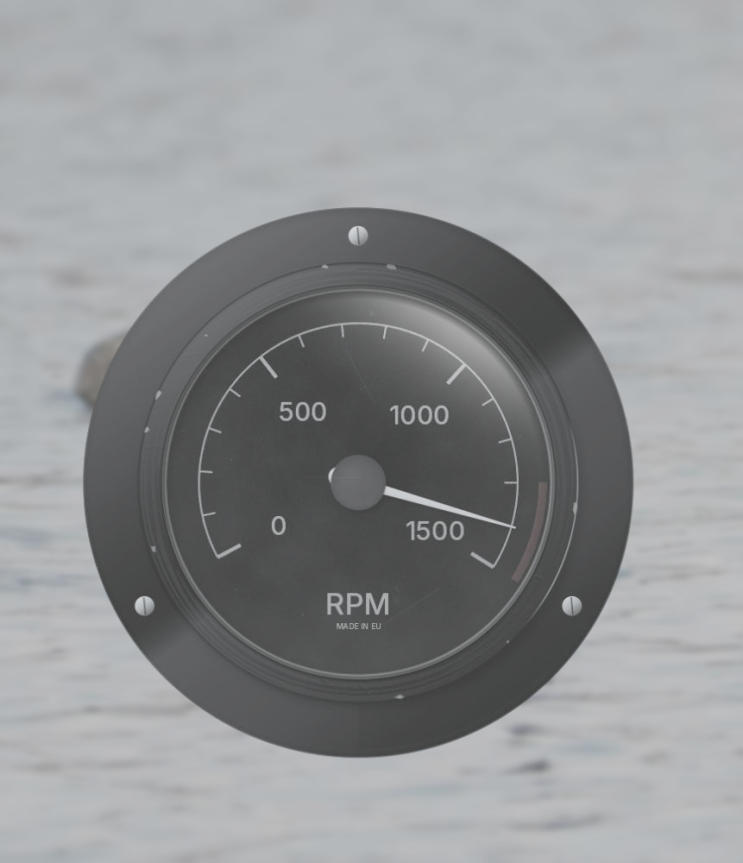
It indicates 1400 rpm
